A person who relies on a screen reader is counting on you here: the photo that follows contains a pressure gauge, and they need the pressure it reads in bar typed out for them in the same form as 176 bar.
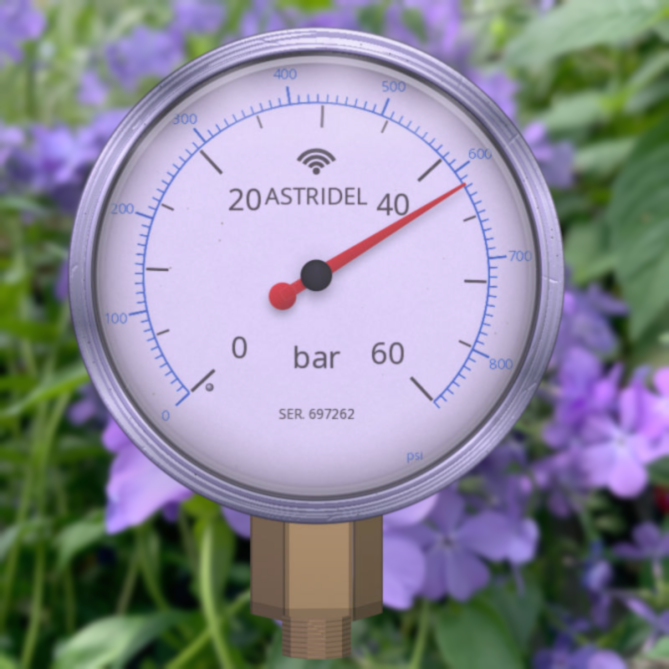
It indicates 42.5 bar
